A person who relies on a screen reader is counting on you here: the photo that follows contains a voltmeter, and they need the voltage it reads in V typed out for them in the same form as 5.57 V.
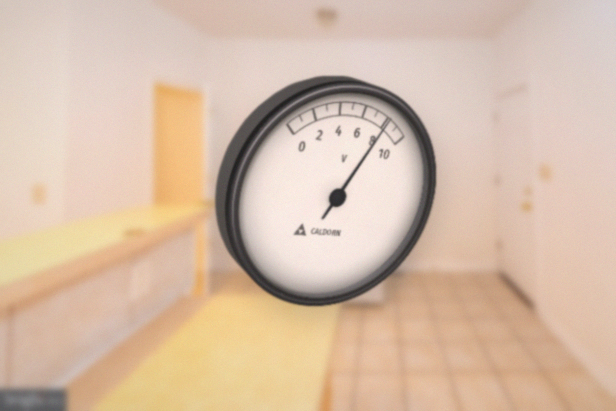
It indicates 8 V
